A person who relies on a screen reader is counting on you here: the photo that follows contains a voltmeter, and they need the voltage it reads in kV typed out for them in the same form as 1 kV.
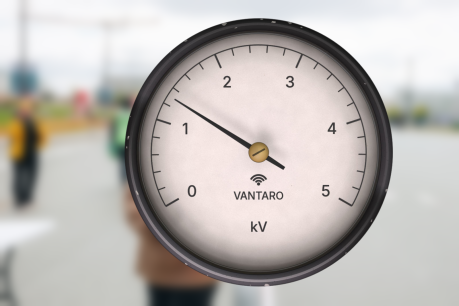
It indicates 1.3 kV
